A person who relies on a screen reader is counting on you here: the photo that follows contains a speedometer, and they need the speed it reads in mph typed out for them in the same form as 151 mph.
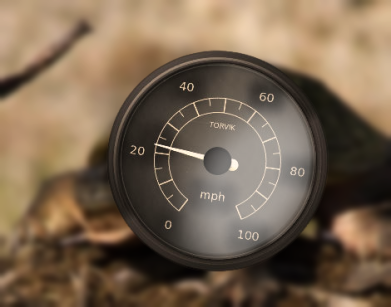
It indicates 22.5 mph
